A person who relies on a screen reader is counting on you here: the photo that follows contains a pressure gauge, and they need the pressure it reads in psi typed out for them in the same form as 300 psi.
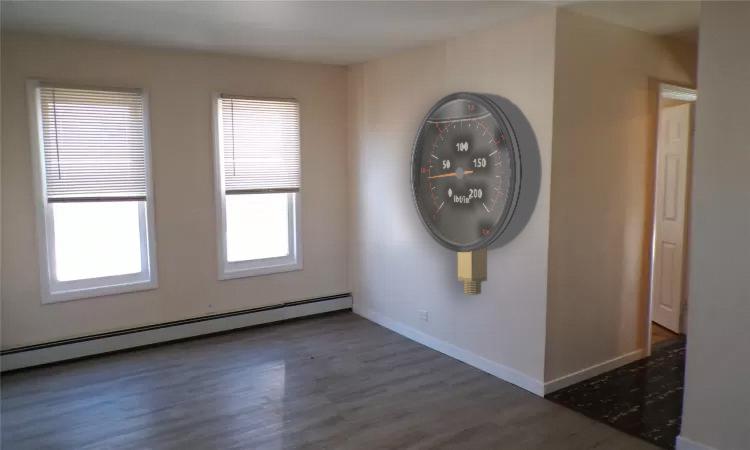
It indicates 30 psi
